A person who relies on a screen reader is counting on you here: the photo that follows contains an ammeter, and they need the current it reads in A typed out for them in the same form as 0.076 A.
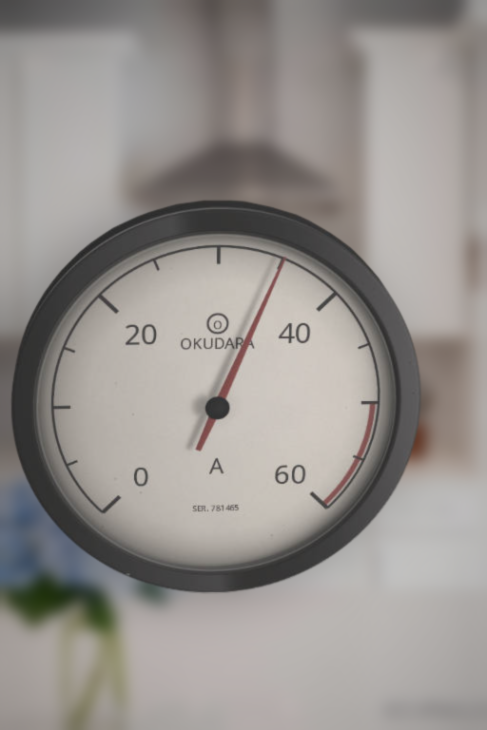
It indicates 35 A
